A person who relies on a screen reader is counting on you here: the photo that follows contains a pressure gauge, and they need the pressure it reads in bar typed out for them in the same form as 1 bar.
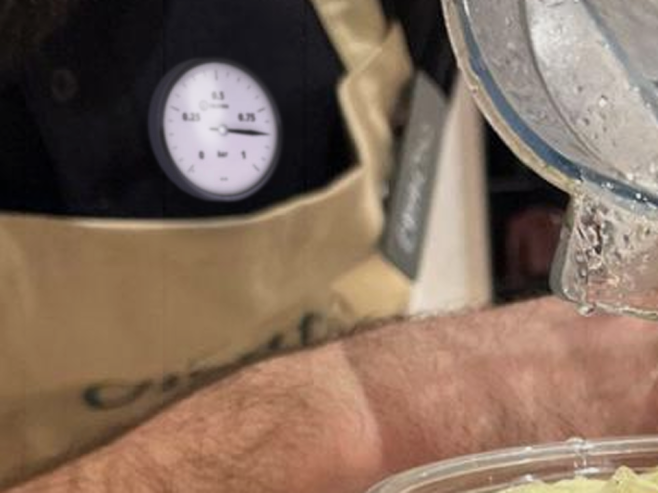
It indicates 0.85 bar
